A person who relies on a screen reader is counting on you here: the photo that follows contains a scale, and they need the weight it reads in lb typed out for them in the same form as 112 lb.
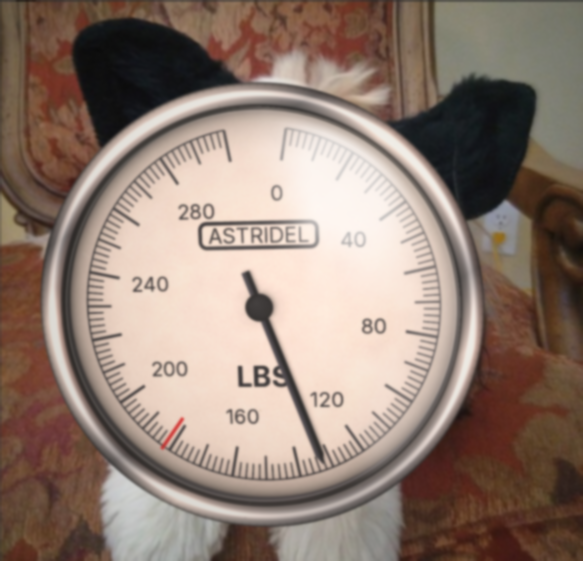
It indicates 132 lb
